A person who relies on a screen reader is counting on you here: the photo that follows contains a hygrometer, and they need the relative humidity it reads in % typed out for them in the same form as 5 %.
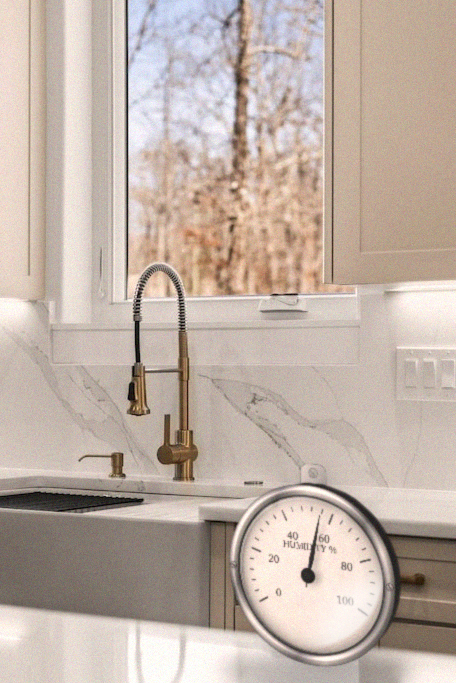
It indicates 56 %
